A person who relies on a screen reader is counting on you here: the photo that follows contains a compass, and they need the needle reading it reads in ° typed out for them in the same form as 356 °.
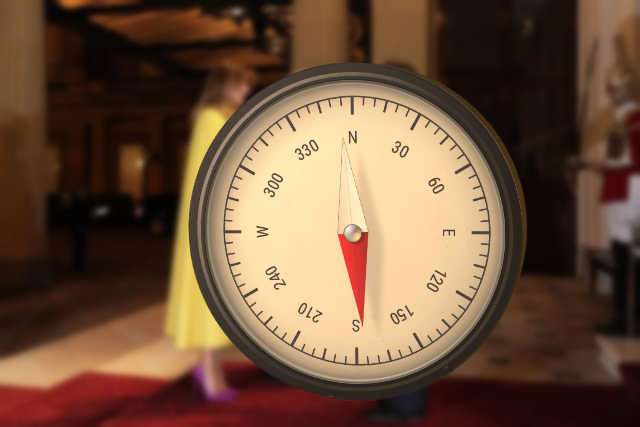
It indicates 175 °
